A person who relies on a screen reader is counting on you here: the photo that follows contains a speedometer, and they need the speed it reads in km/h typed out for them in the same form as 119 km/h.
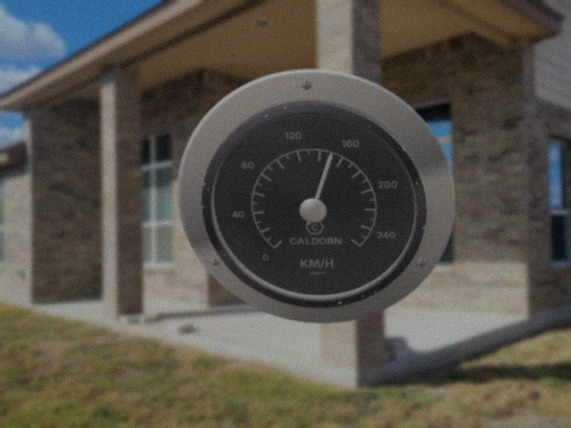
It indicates 150 km/h
